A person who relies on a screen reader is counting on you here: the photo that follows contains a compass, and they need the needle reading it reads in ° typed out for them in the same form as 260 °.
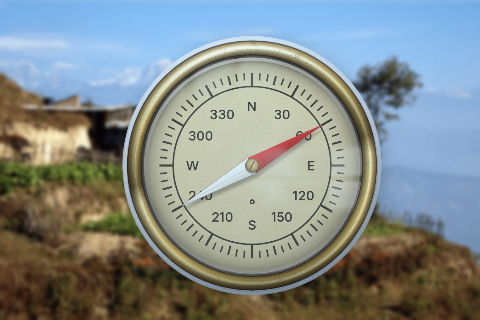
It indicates 60 °
